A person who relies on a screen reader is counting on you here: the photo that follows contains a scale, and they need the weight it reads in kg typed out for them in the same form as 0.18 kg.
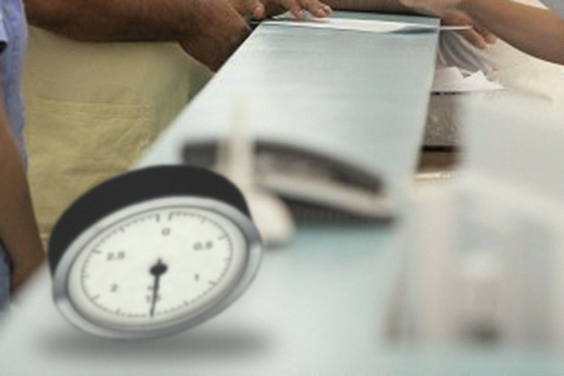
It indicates 1.5 kg
